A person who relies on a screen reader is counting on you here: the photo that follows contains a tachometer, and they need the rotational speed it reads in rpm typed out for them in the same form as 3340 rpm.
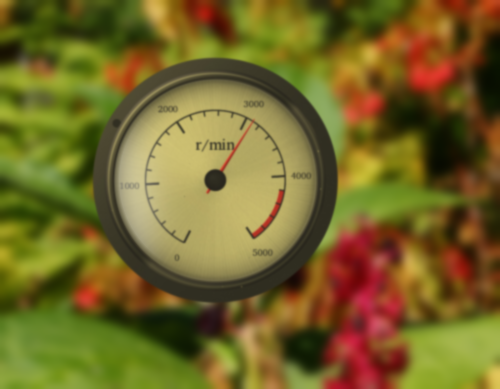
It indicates 3100 rpm
